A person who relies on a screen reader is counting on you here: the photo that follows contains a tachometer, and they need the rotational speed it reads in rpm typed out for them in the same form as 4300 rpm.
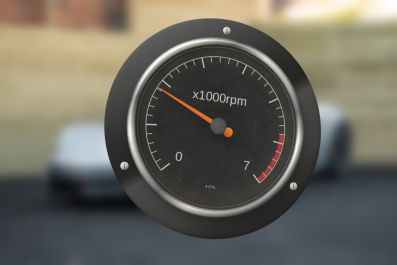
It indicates 1800 rpm
